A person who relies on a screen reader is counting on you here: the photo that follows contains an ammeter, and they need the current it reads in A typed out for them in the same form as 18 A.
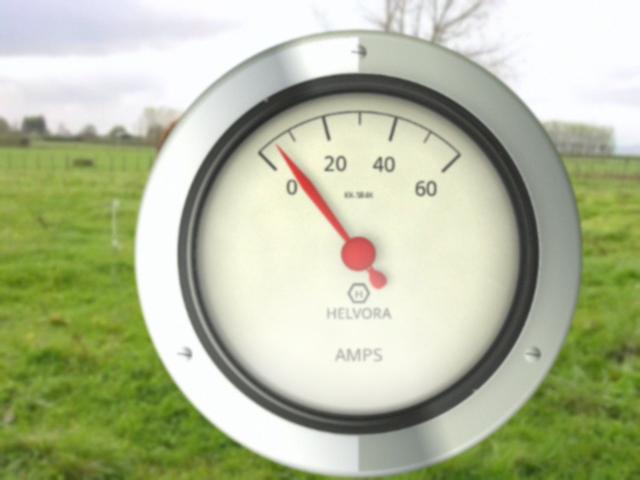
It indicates 5 A
